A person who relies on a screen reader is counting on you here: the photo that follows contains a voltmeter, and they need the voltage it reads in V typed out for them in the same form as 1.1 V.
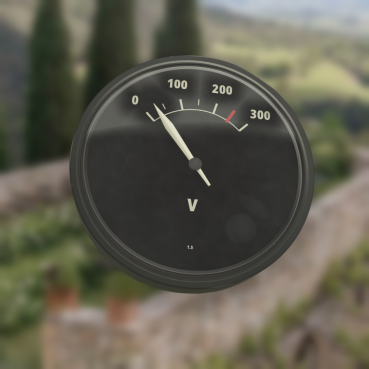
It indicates 25 V
